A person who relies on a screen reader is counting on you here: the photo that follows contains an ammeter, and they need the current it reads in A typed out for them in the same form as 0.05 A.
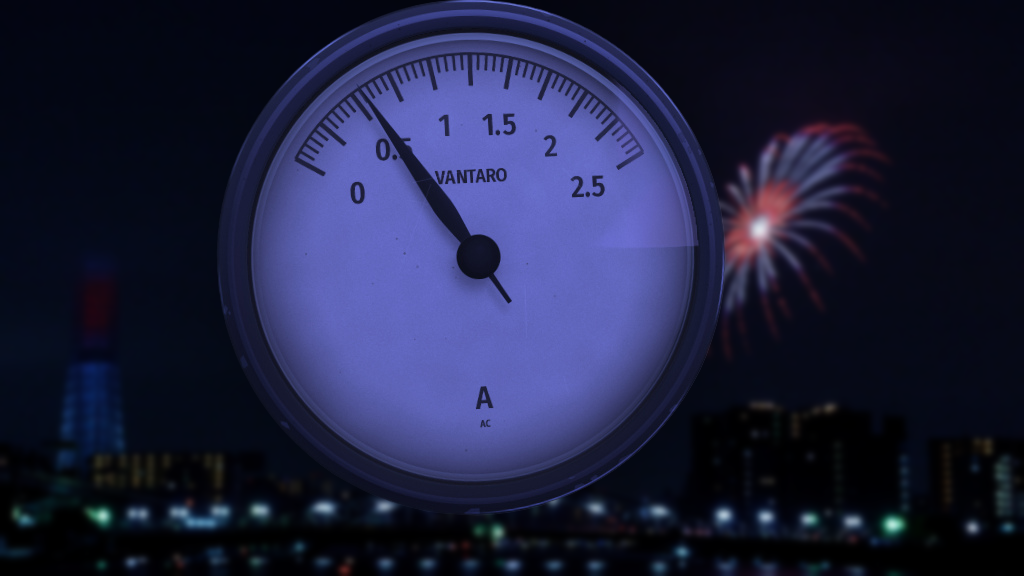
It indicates 0.55 A
